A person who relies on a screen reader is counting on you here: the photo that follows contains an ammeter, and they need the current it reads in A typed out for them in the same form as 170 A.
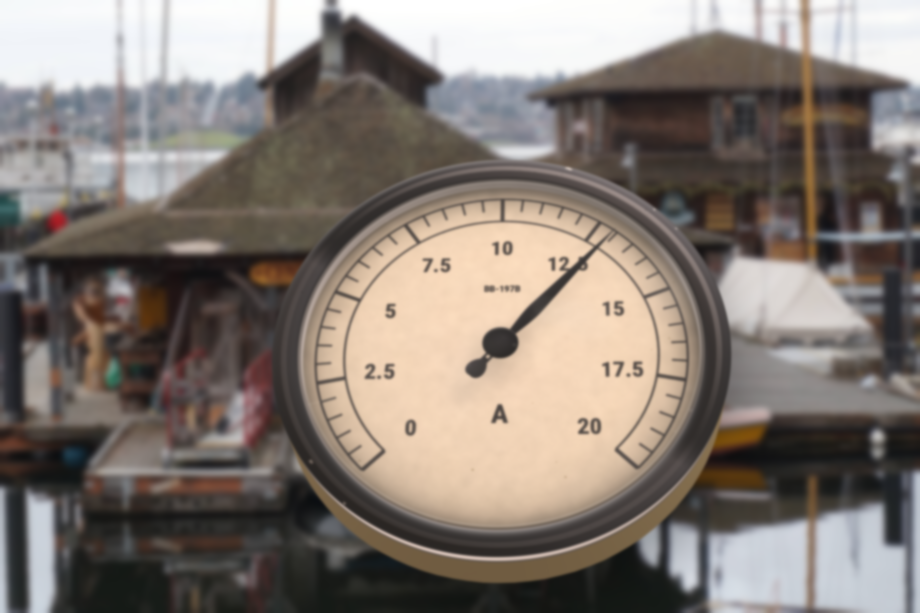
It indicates 13 A
